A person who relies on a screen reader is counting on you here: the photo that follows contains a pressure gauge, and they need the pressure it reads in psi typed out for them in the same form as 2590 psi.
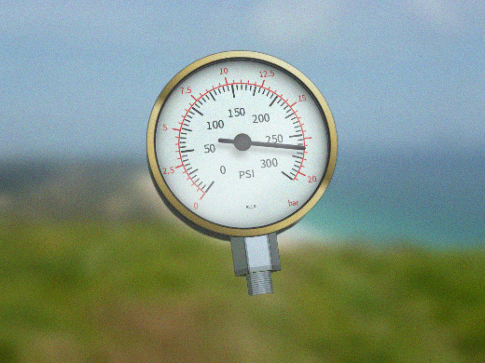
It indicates 265 psi
